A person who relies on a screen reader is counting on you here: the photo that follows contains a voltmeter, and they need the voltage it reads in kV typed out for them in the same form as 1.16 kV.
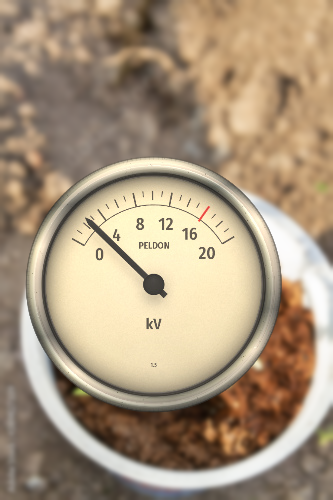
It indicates 2.5 kV
